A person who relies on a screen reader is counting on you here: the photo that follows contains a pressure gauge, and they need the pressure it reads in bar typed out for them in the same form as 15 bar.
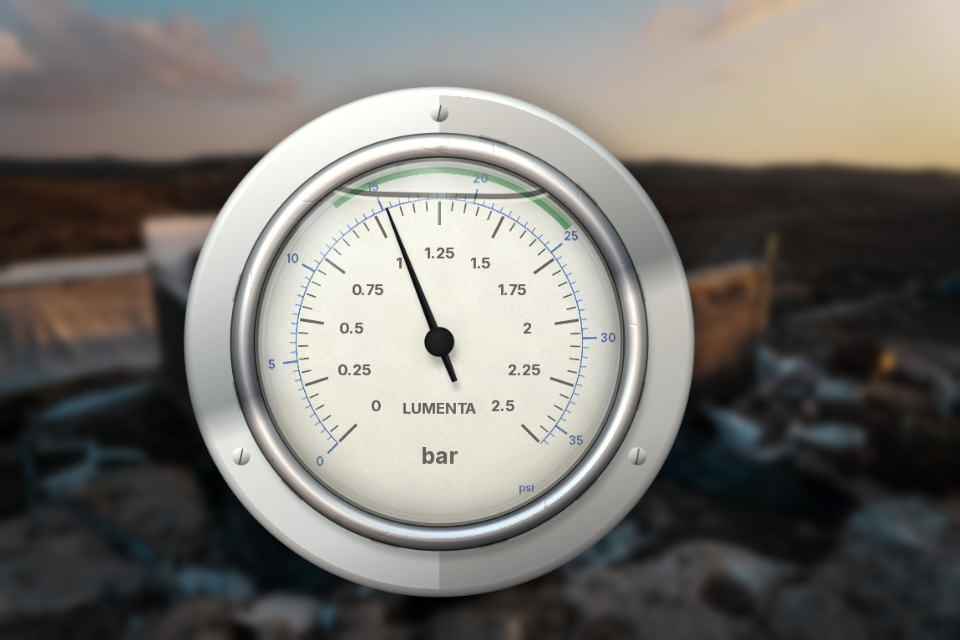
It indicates 1.05 bar
